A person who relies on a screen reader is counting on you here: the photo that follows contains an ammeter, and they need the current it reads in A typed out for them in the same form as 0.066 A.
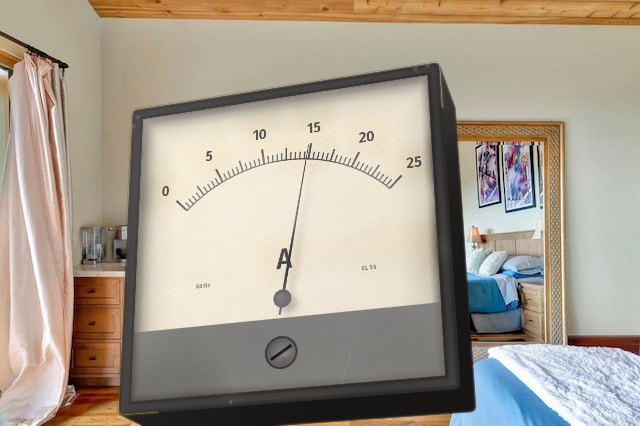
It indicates 15 A
